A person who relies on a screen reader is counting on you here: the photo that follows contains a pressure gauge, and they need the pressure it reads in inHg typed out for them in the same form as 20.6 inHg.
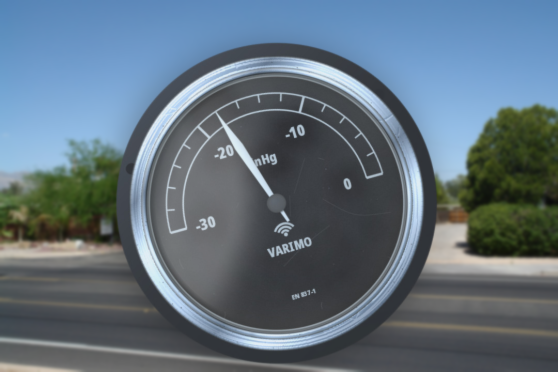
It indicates -18 inHg
